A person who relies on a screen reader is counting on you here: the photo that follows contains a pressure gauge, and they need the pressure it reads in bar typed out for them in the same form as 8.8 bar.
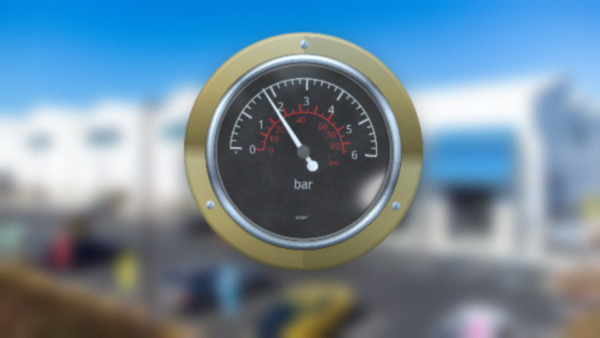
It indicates 1.8 bar
